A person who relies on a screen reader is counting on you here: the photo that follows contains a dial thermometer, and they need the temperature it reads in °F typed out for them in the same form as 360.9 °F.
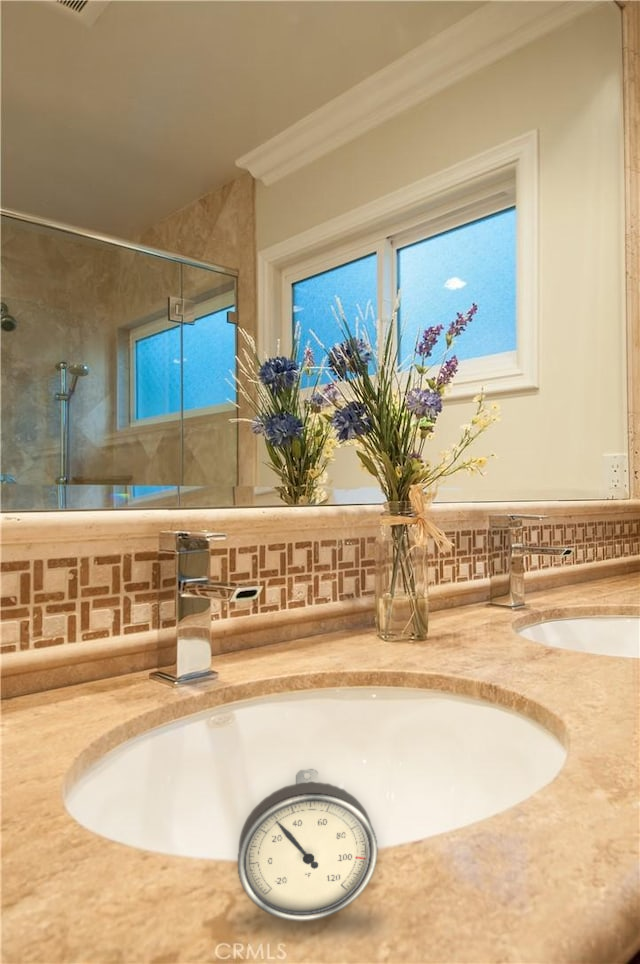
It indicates 30 °F
